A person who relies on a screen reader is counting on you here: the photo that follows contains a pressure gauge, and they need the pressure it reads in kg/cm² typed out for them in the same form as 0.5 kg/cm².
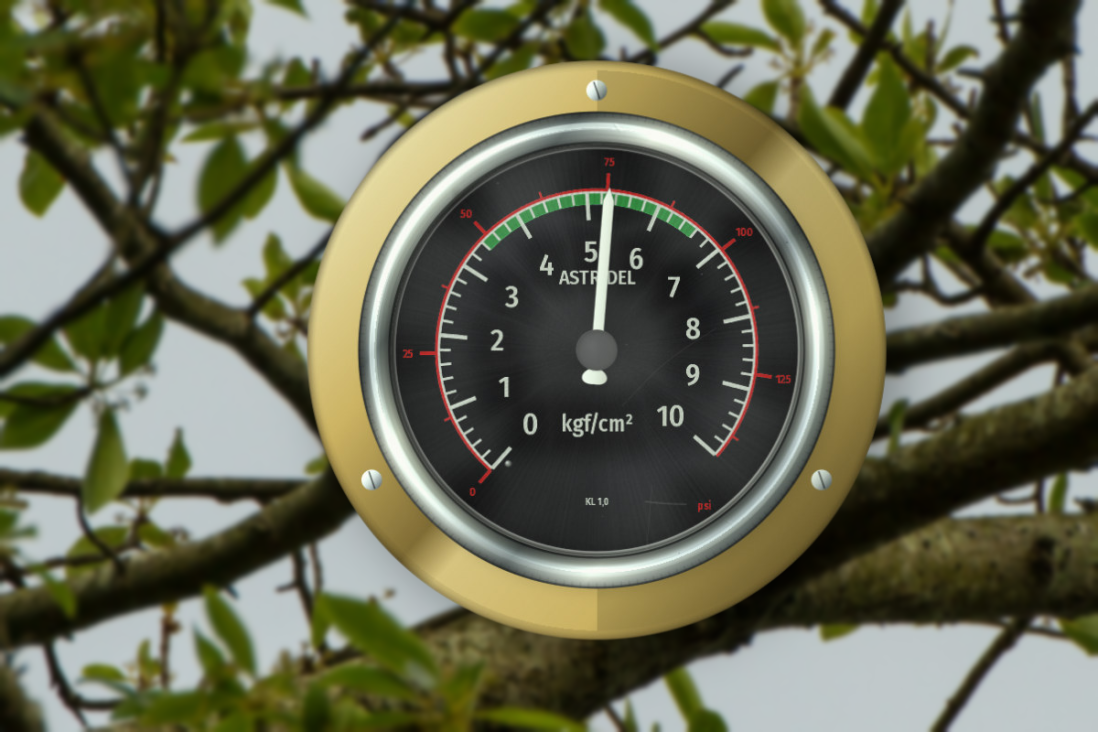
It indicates 5.3 kg/cm²
